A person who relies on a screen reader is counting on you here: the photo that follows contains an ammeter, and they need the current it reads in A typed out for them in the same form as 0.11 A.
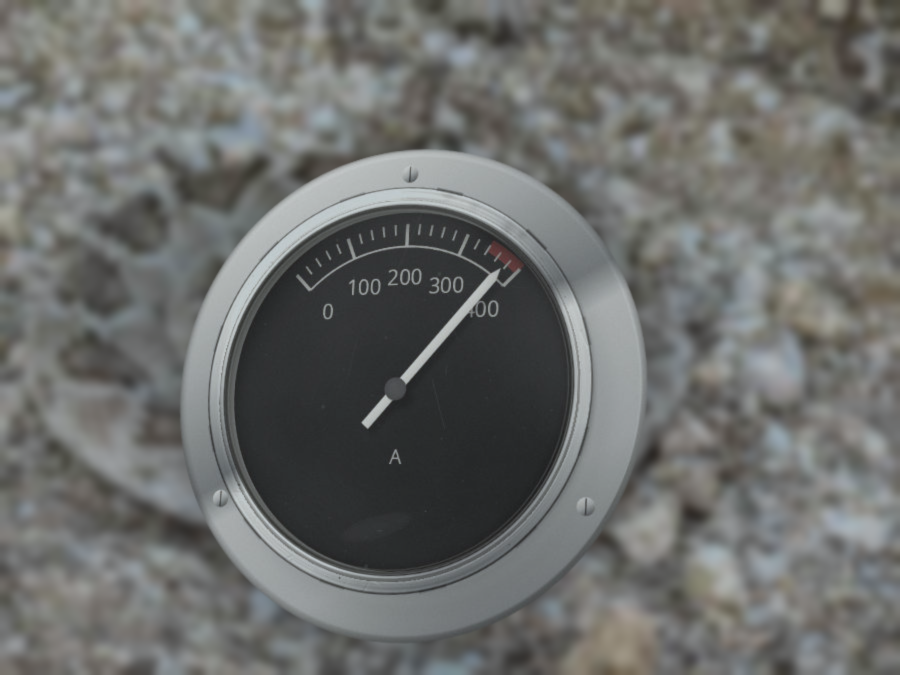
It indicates 380 A
